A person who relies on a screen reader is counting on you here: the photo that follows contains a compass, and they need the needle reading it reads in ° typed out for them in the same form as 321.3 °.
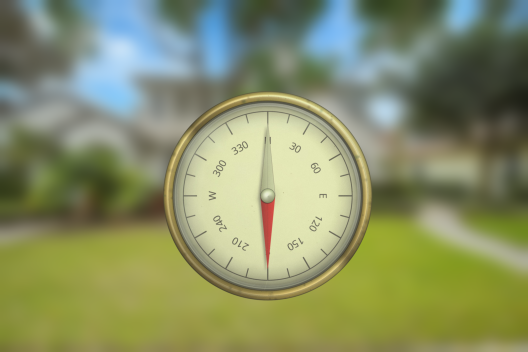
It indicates 180 °
